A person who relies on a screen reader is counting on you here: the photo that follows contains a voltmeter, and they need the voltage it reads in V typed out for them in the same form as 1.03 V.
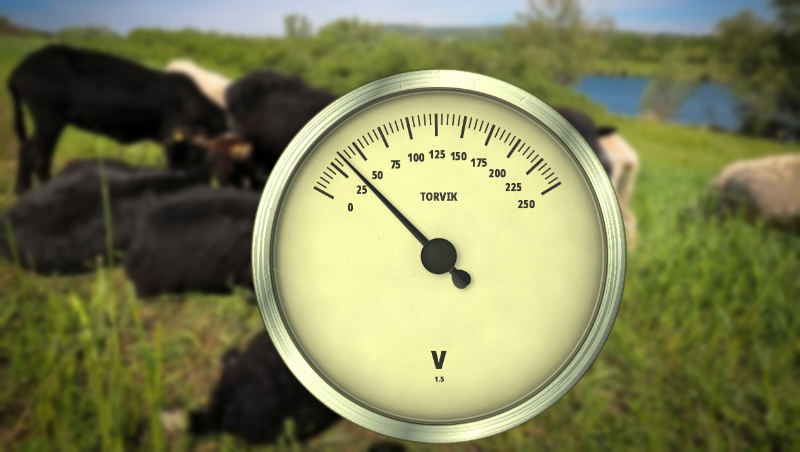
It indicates 35 V
